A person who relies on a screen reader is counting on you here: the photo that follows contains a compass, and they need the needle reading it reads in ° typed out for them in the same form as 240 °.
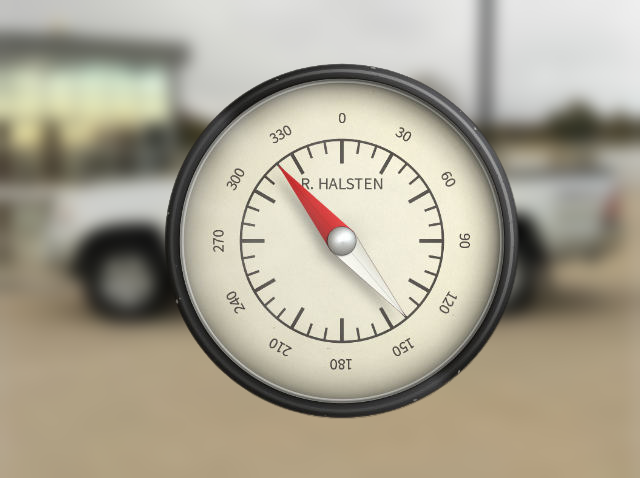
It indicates 320 °
